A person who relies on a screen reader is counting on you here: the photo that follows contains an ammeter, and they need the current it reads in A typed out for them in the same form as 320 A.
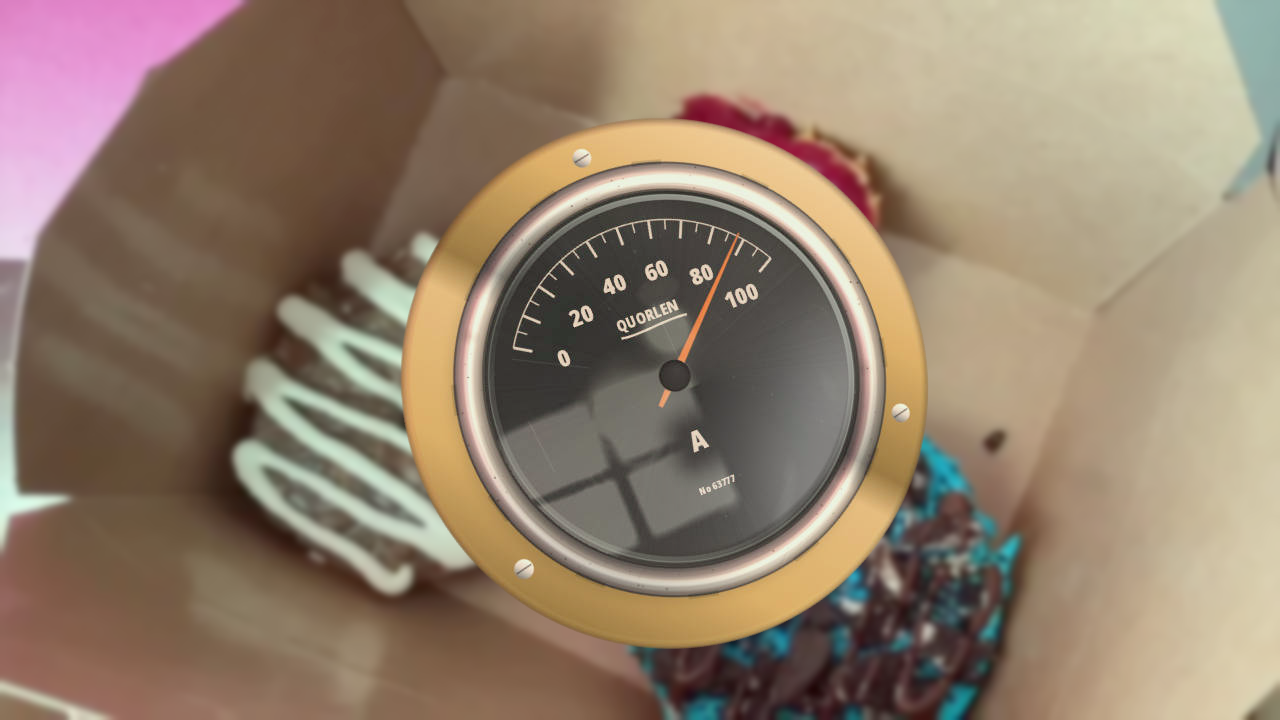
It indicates 87.5 A
